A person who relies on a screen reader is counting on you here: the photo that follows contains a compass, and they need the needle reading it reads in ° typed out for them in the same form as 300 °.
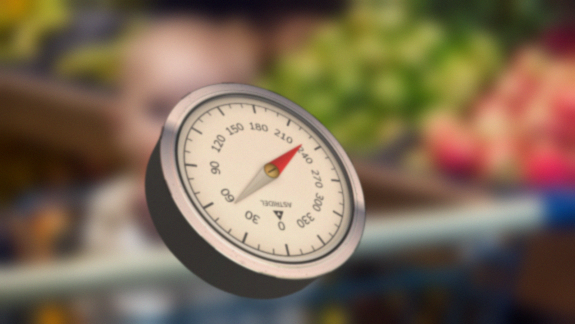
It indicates 230 °
